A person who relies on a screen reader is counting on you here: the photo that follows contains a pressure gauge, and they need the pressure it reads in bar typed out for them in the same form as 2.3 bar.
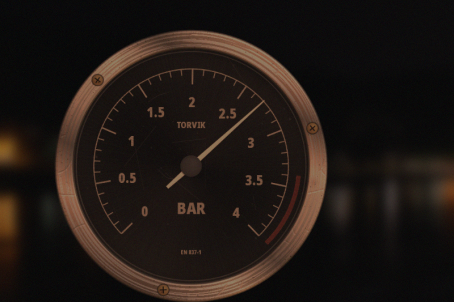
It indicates 2.7 bar
